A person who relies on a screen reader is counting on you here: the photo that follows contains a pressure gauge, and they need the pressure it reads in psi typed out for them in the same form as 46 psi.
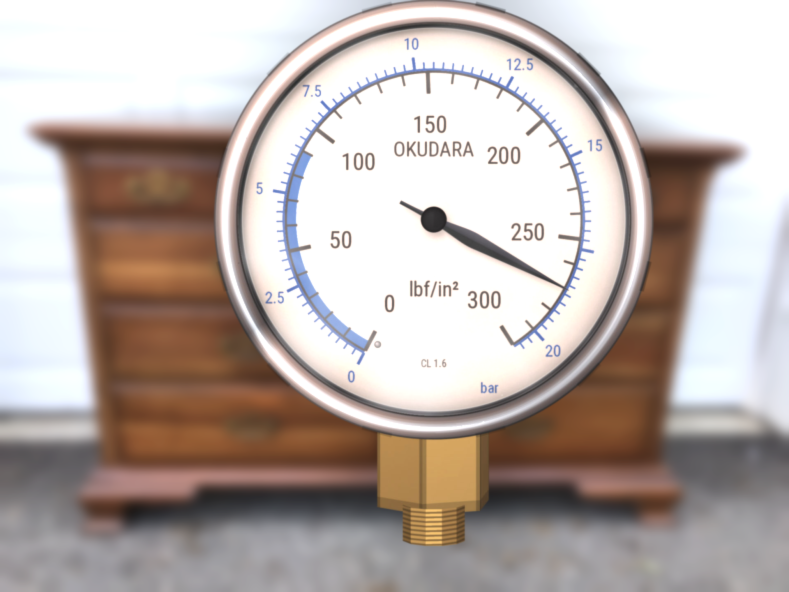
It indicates 270 psi
